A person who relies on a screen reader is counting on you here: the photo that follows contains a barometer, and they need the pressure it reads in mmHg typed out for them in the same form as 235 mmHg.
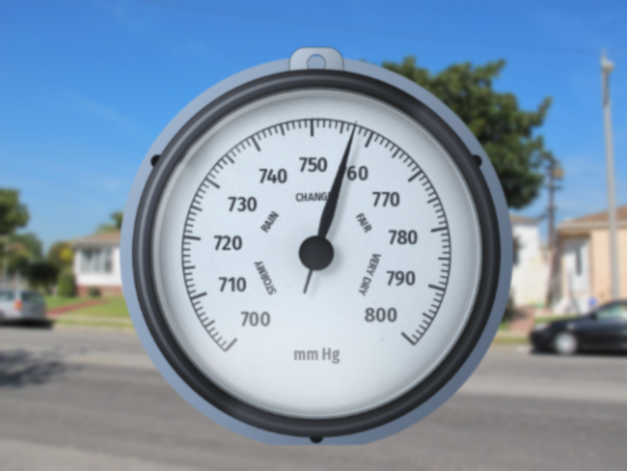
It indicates 757 mmHg
